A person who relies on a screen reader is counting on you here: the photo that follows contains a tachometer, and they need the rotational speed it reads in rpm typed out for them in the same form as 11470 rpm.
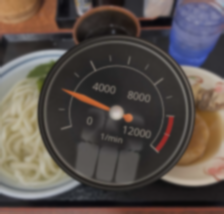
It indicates 2000 rpm
